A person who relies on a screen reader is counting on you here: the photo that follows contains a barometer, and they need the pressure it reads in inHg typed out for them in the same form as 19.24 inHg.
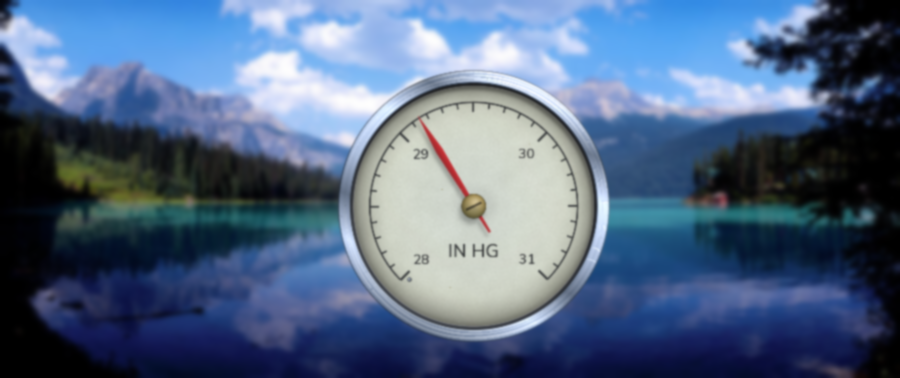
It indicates 29.15 inHg
